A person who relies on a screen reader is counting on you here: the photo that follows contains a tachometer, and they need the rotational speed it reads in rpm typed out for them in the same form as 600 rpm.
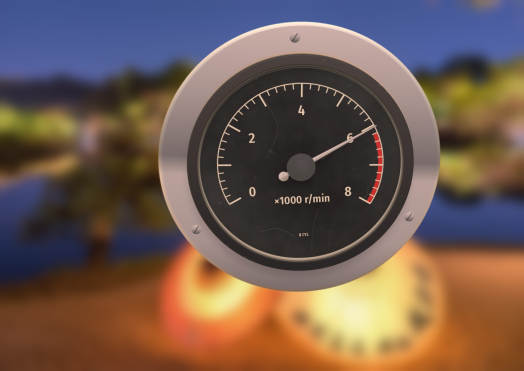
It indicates 6000 rpm
